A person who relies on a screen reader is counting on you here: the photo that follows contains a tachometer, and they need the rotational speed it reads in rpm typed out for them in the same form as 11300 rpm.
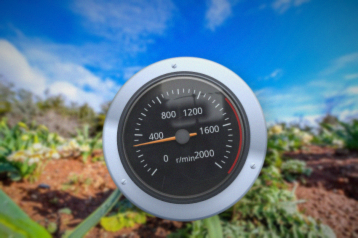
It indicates 300 rpm
